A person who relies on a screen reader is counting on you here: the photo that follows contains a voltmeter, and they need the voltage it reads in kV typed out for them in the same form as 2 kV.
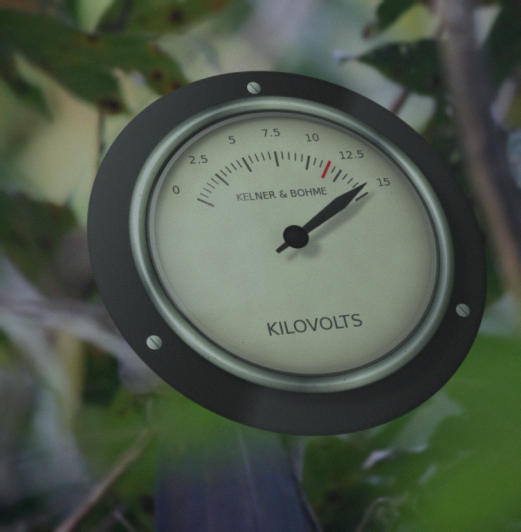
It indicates 14.5 kV
